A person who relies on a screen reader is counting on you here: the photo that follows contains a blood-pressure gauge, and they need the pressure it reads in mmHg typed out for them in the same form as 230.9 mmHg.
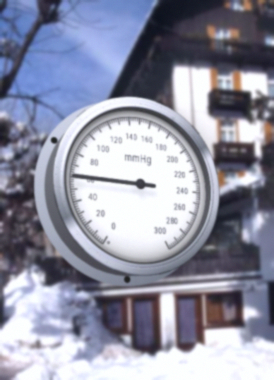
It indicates 60 mmHg
